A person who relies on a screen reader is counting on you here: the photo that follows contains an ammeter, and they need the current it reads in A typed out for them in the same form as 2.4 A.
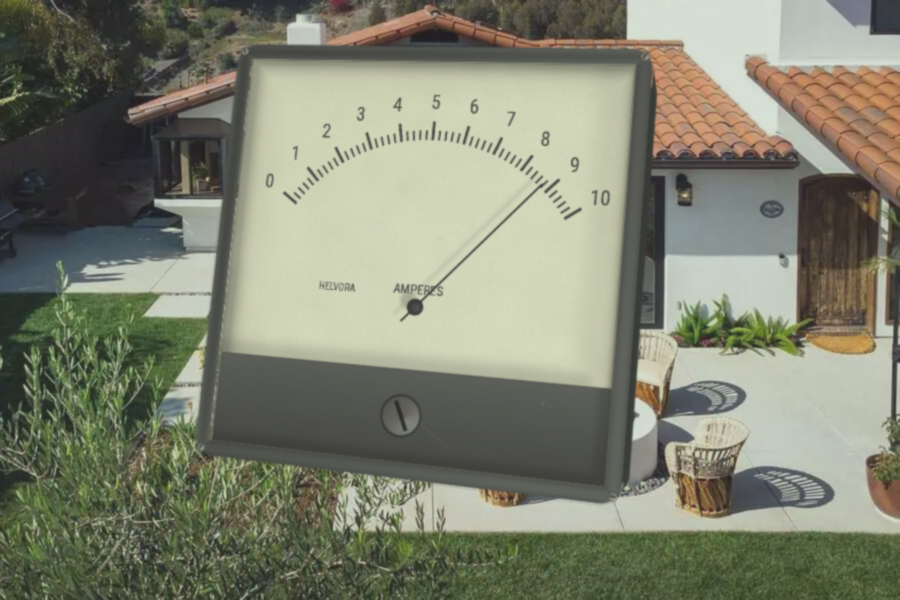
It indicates 8.8 A
